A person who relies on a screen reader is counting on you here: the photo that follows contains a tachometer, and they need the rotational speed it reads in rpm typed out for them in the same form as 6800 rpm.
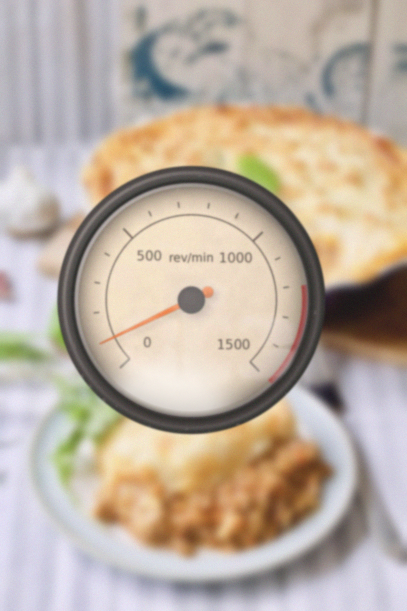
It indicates 100 rpm
